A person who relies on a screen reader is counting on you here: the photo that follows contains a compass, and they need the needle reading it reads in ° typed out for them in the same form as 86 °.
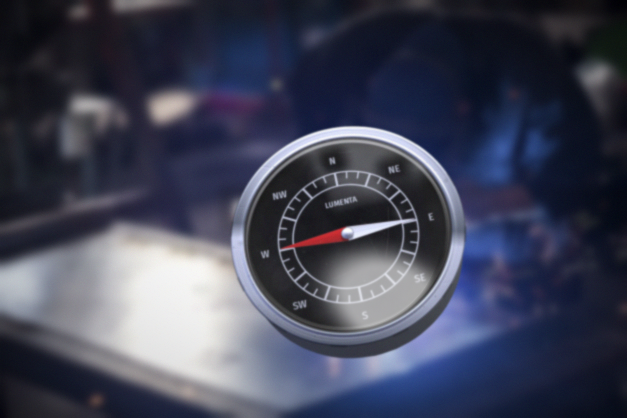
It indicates 270 °
